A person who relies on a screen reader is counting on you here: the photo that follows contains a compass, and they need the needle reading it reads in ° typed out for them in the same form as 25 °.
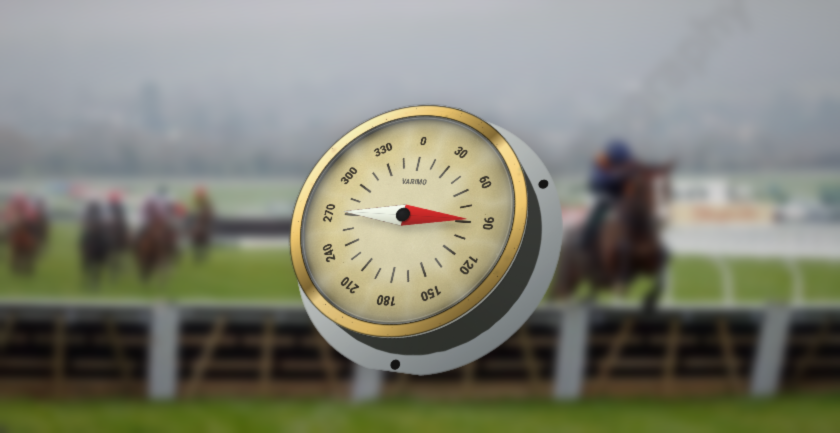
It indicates 90 °
